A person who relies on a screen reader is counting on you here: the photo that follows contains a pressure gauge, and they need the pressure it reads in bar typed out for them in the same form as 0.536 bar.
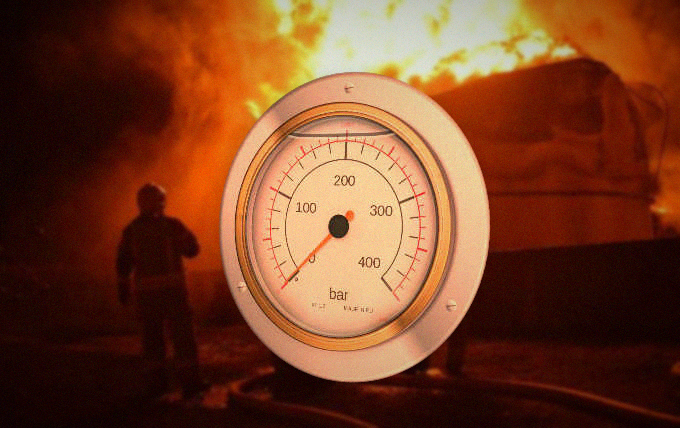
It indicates 0 bar
